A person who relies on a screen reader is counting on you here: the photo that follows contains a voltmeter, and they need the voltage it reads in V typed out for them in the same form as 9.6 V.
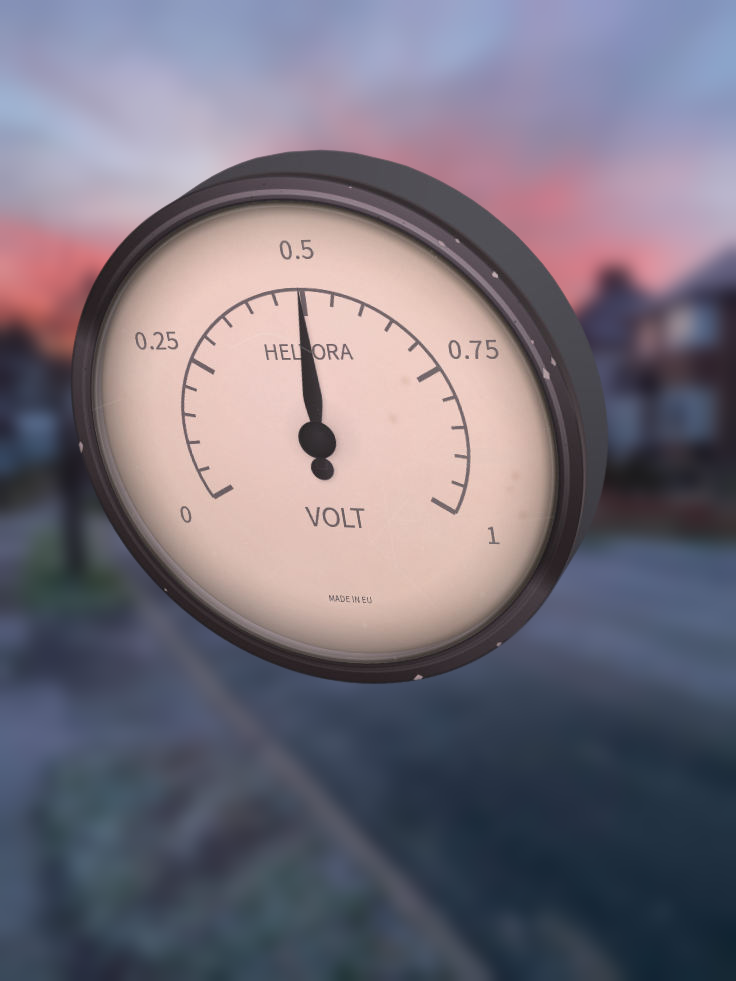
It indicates 0.5 V
